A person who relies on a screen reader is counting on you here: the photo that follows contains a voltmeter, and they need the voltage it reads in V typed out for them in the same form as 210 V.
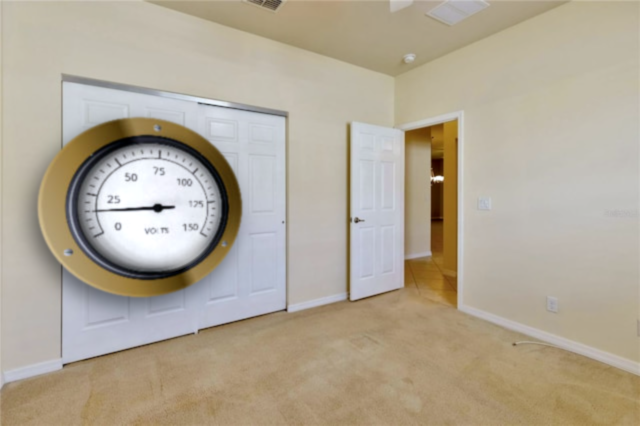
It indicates 15 V
